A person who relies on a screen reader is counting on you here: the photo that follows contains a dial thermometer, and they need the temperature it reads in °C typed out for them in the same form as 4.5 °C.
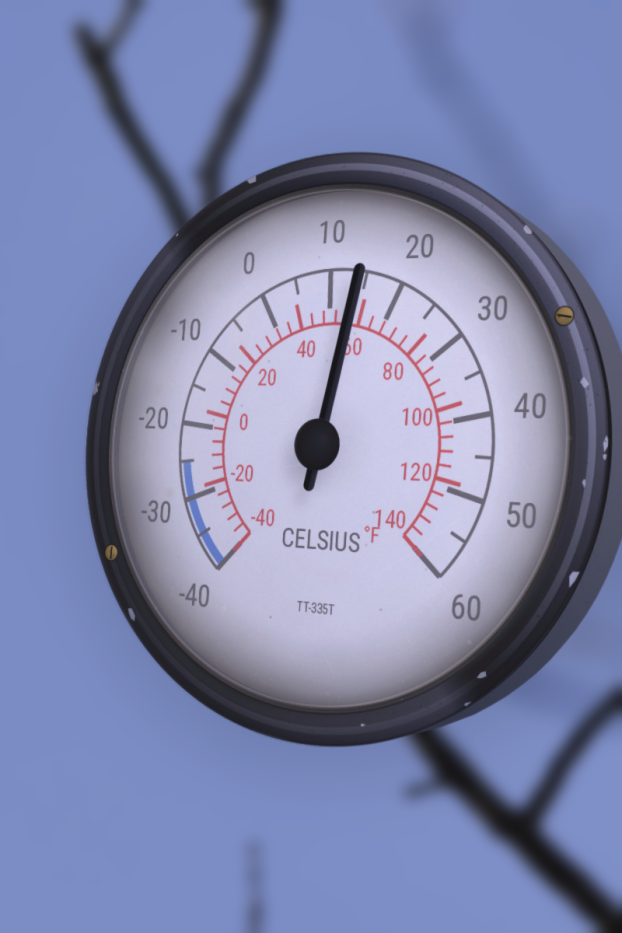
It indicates 15 °C
